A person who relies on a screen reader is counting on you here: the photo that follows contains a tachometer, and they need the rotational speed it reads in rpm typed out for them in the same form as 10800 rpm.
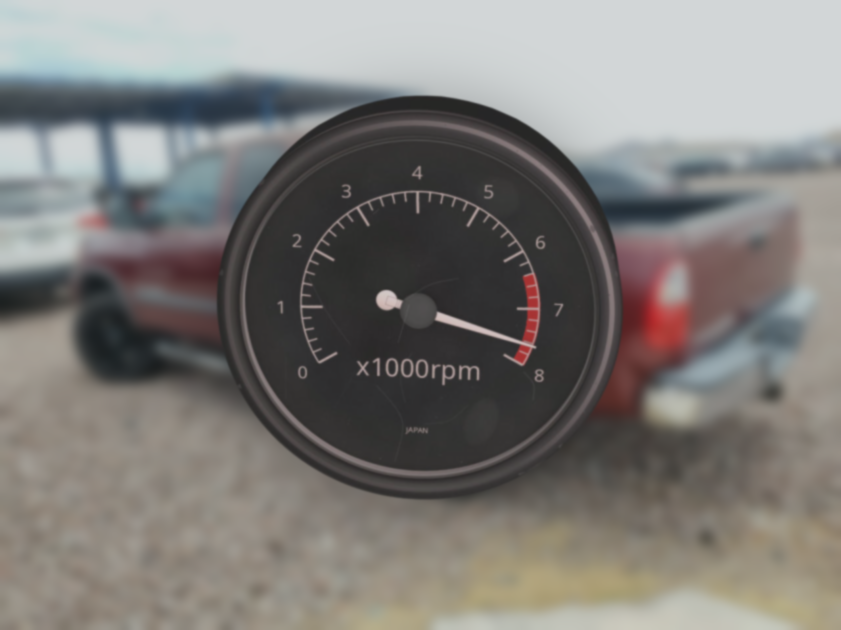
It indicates 7600 rpm
